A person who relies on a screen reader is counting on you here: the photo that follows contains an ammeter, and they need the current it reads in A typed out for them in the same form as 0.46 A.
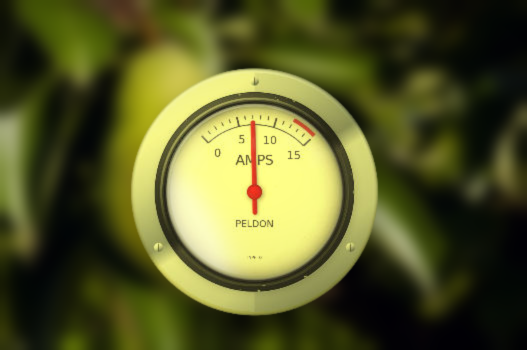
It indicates 7 A
